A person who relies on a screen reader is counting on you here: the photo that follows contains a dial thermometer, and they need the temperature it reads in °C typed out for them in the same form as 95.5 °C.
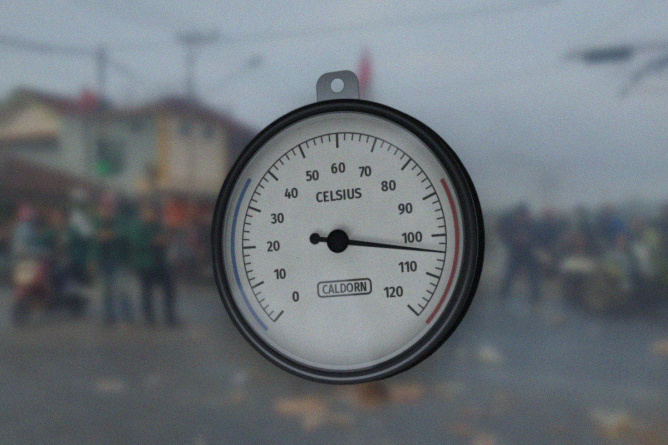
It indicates 104 °C
